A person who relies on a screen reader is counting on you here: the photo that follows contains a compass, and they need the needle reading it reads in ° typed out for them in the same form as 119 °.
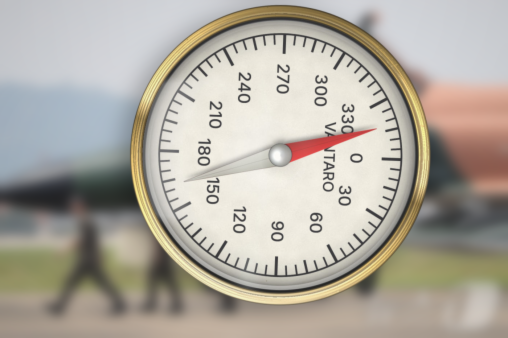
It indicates 342.5 °
